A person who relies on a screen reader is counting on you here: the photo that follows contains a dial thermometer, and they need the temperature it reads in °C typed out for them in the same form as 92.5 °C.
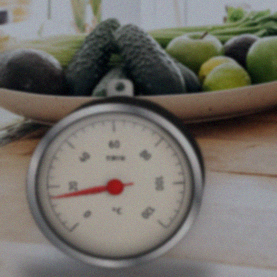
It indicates 16 °C
